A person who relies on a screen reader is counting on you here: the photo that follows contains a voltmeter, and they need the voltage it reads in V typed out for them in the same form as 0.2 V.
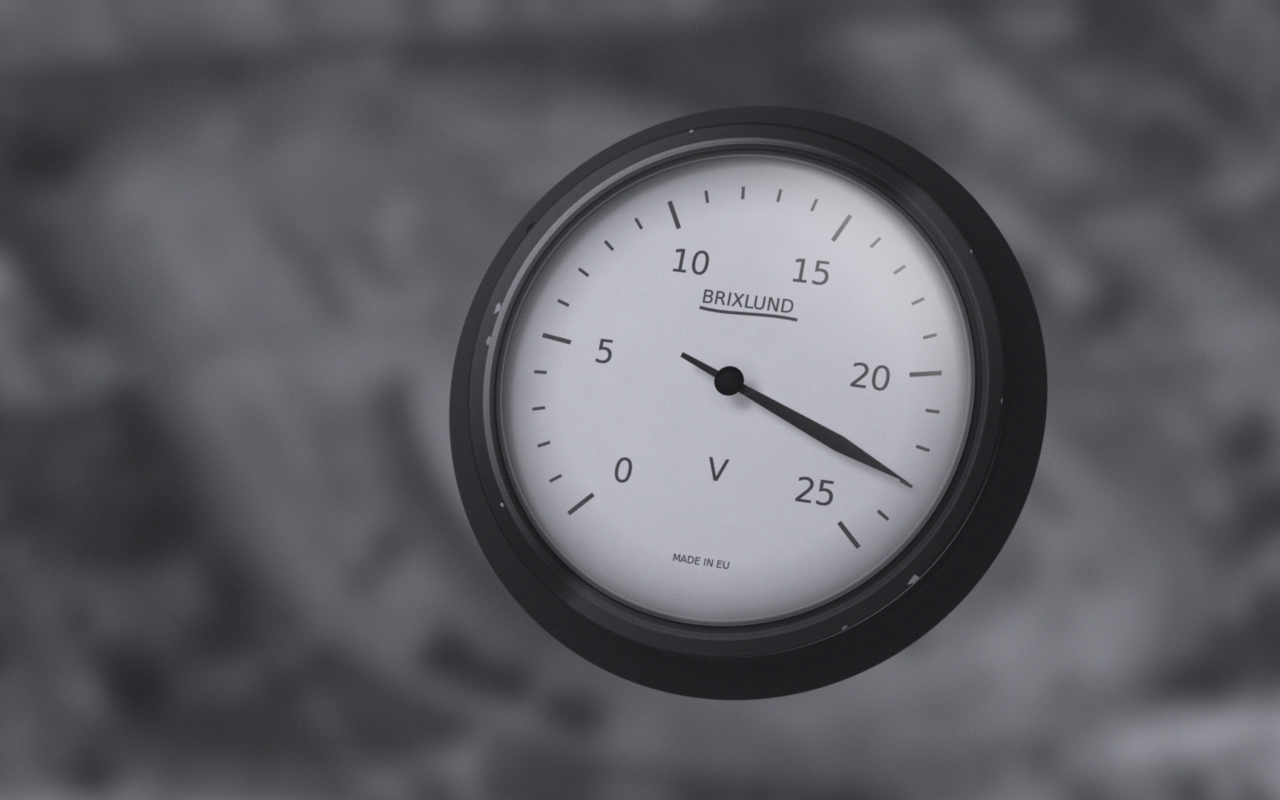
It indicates 23 V
